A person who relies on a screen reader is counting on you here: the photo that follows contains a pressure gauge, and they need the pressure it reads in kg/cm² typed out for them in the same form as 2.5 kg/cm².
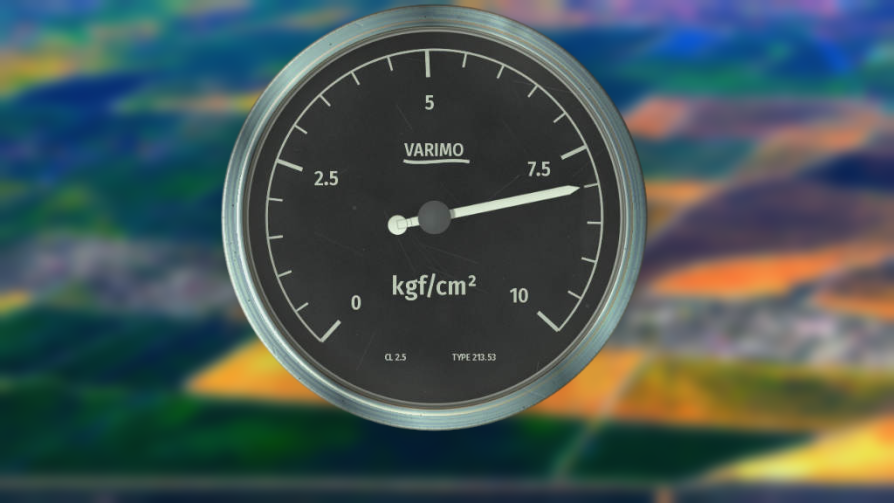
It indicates 8 kg/cm²
